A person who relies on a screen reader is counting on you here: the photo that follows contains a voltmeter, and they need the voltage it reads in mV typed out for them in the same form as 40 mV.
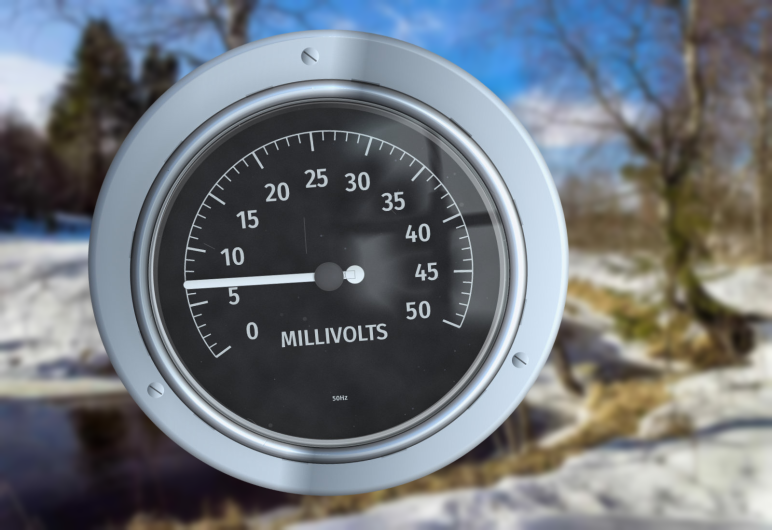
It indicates 7 mV
